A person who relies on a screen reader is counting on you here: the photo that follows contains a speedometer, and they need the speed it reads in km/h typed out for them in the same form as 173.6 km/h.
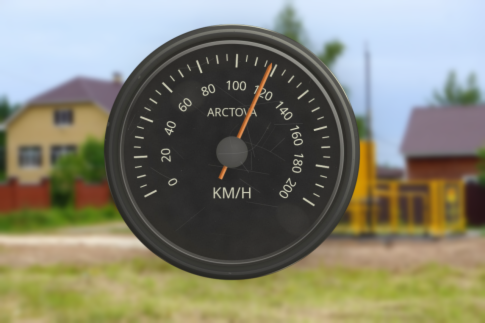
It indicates 117.5 km/h
